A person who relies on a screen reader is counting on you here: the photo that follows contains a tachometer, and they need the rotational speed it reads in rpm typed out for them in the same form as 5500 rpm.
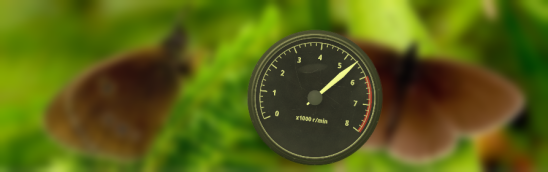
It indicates 5400 rpm
